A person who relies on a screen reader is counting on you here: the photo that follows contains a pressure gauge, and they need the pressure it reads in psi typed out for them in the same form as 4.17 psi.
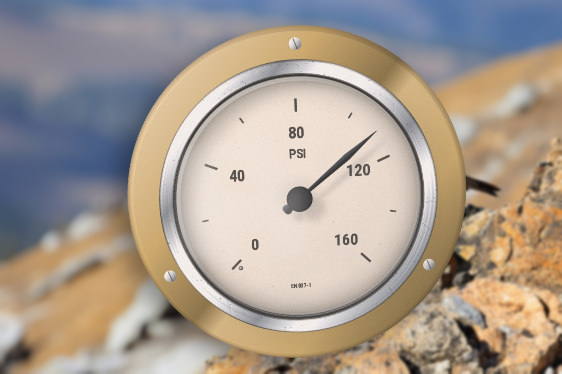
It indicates 110 psi
